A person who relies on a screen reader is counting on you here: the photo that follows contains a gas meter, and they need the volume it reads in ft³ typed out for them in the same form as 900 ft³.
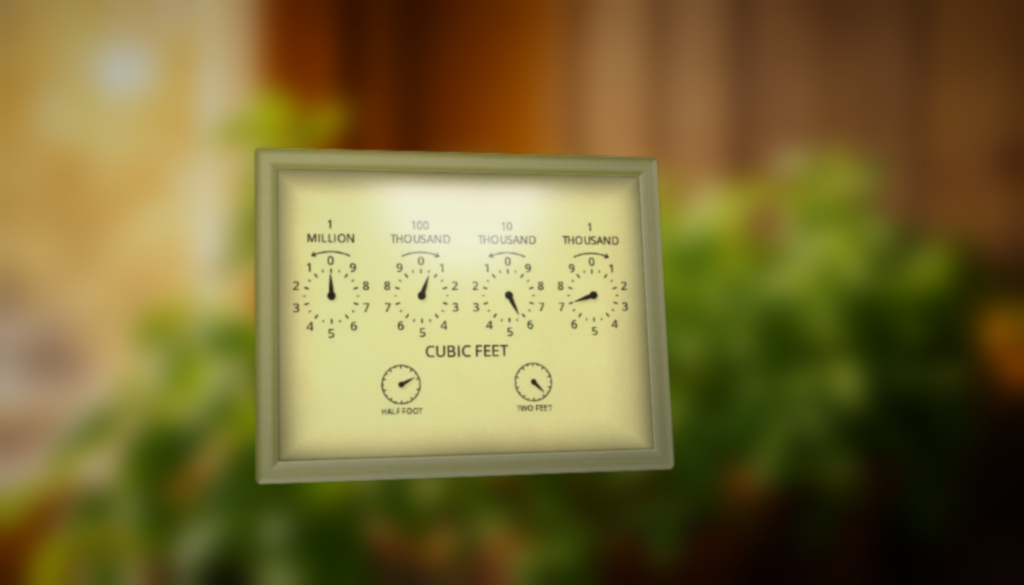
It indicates 5700 ft³
